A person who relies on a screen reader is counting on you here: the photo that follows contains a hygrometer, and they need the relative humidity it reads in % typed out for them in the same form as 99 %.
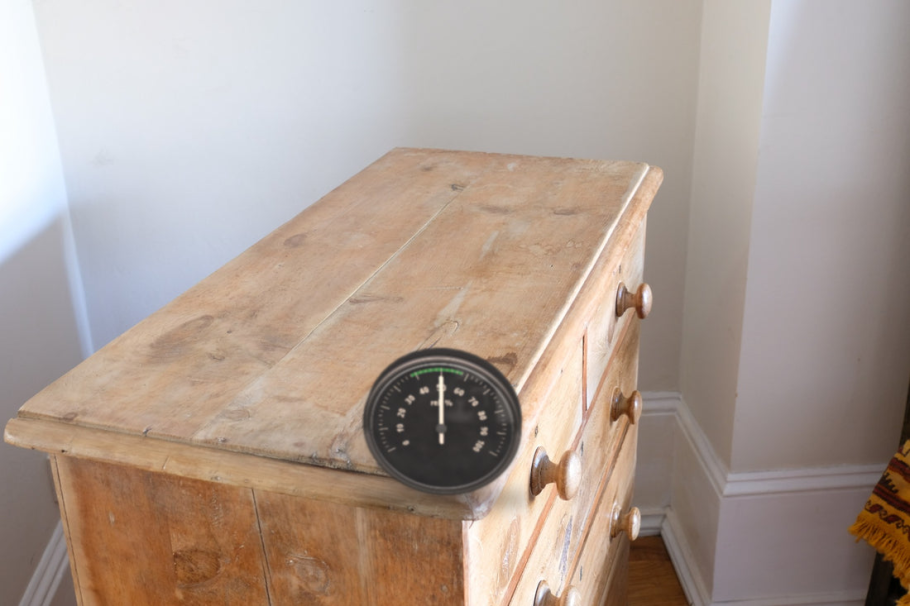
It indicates 50 %
